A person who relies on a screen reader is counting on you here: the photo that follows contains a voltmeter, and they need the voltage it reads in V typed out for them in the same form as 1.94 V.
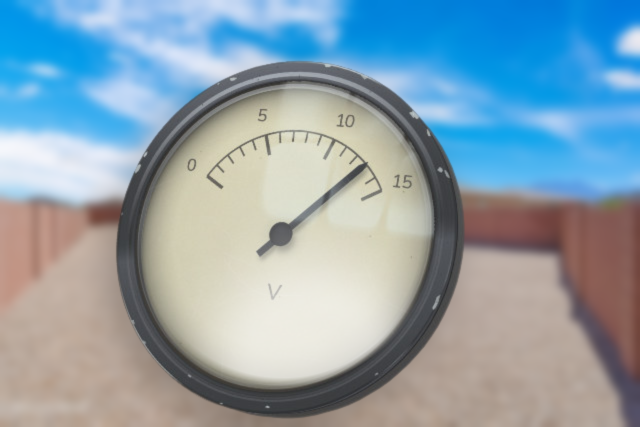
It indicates 13 V
